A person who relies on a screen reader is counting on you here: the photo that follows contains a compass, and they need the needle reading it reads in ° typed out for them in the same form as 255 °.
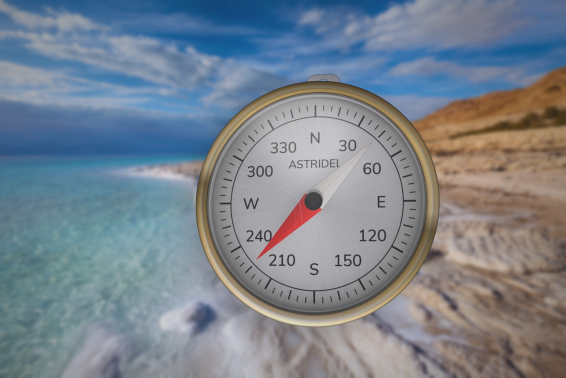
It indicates 225 °
